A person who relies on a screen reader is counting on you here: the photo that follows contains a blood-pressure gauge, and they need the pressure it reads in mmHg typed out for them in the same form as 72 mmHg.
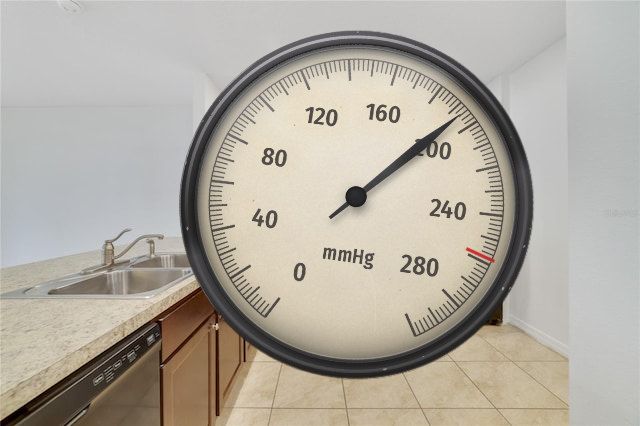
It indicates 194 mmHg
